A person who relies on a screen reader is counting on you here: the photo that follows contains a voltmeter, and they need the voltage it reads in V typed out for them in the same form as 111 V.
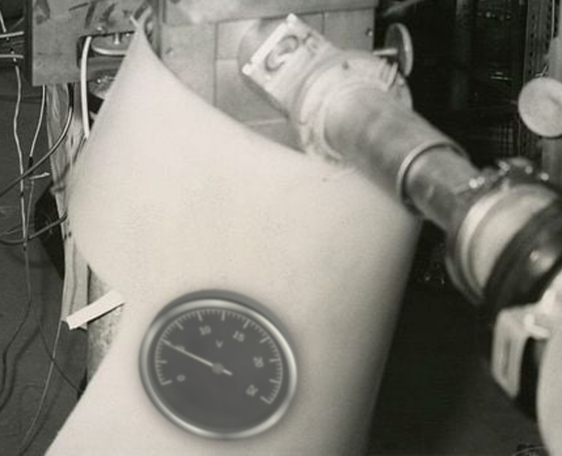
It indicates 5 V
